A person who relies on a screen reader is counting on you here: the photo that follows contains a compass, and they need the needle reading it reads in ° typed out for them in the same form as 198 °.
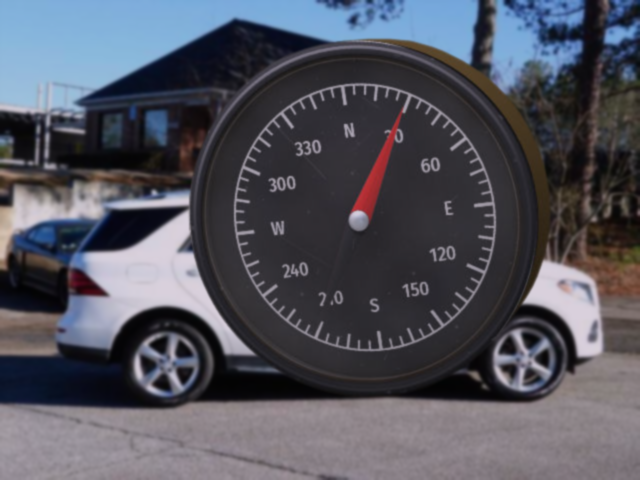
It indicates 30 °
